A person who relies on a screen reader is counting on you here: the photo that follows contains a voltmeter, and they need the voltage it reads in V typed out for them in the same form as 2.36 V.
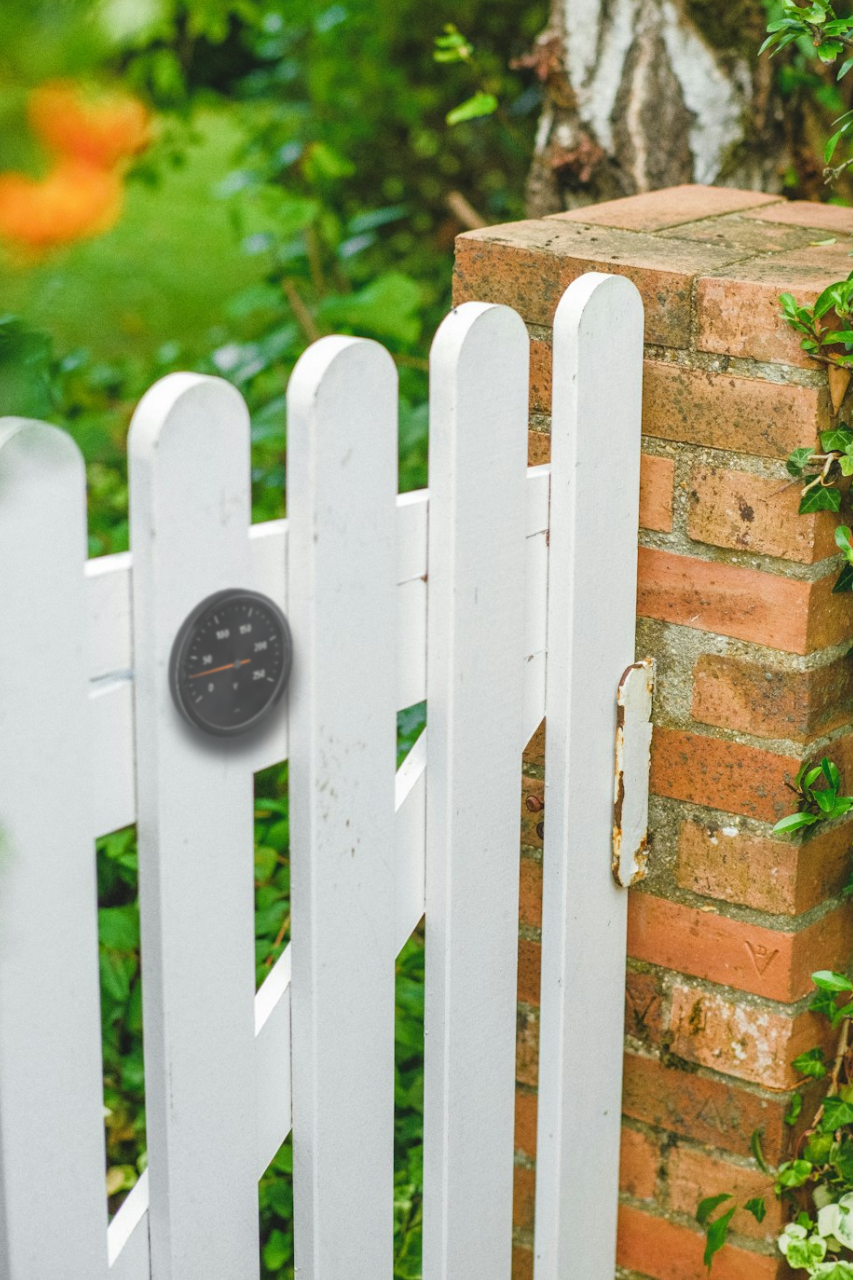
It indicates 30 V
